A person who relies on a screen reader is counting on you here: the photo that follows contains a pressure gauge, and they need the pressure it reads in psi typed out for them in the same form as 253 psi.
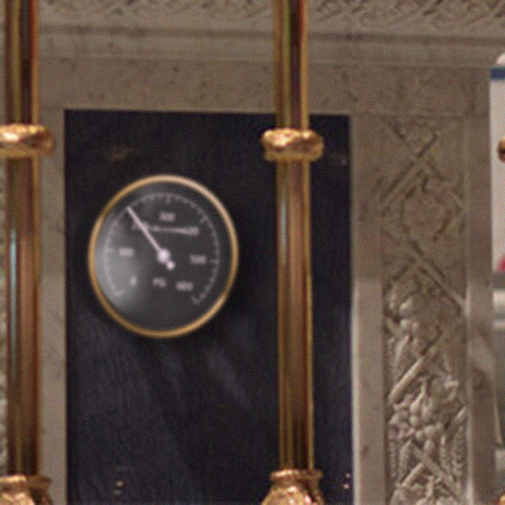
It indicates 200 psi
